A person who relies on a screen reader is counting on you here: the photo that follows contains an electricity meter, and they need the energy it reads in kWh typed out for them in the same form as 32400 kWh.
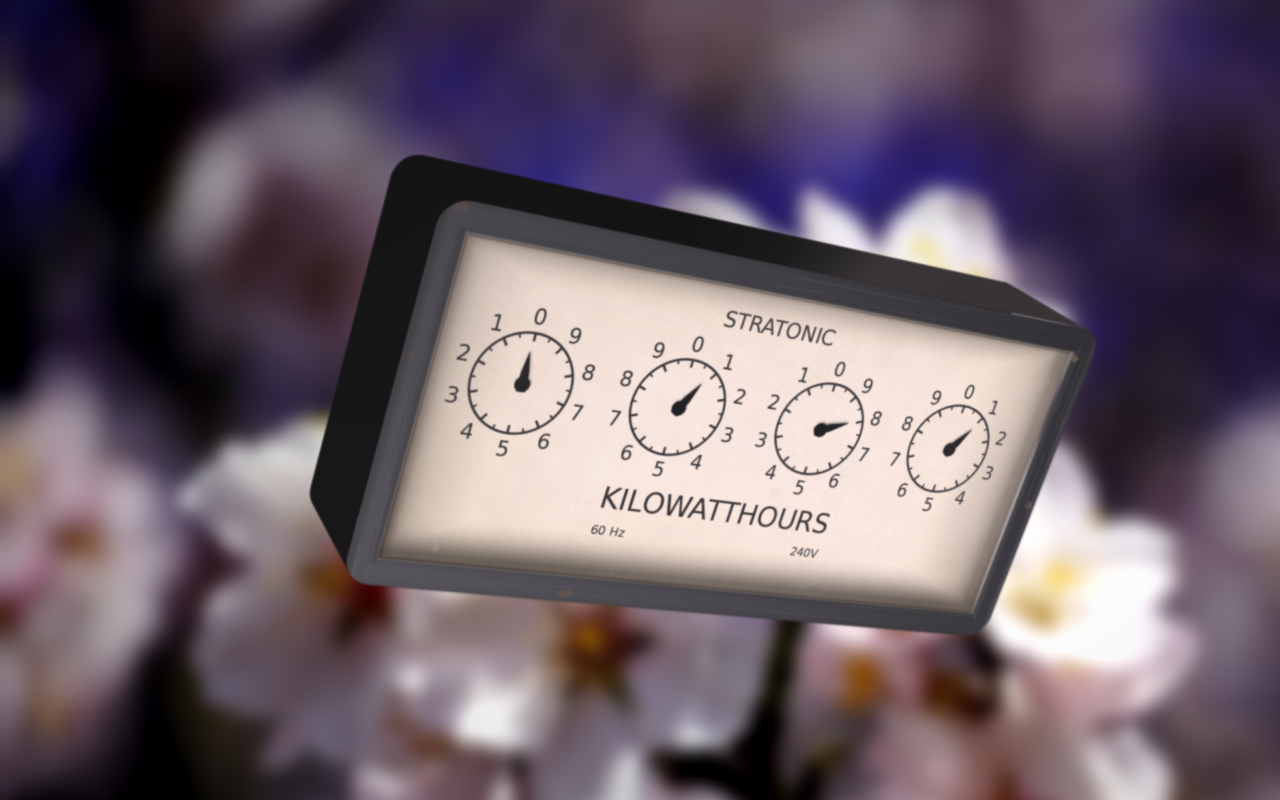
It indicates 81 kWh
